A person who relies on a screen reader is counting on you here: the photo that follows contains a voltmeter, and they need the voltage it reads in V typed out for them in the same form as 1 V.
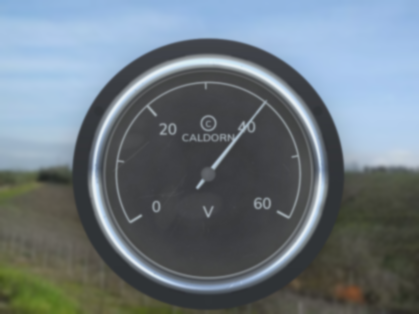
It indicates 40 V
